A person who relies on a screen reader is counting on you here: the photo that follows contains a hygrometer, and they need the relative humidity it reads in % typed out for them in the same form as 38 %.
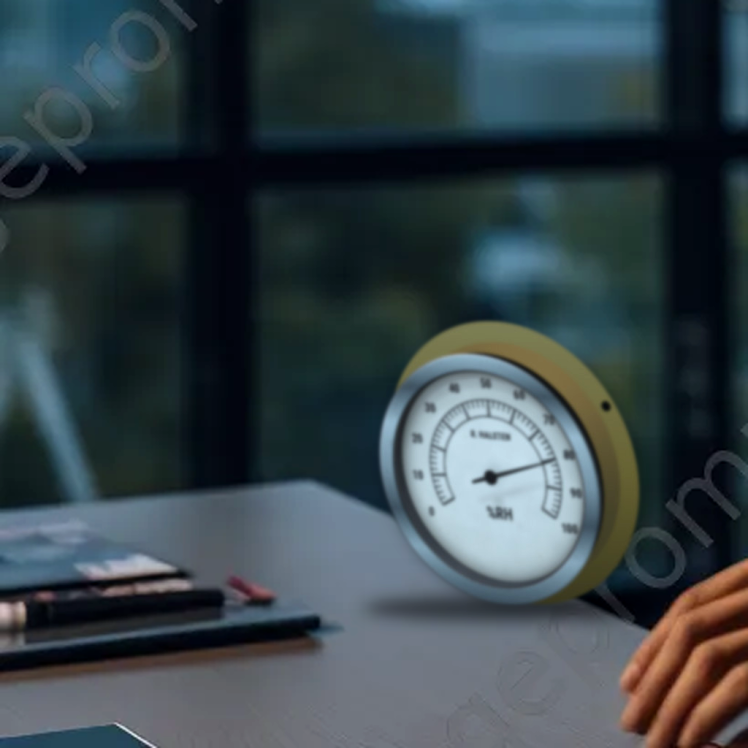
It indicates 80 %
